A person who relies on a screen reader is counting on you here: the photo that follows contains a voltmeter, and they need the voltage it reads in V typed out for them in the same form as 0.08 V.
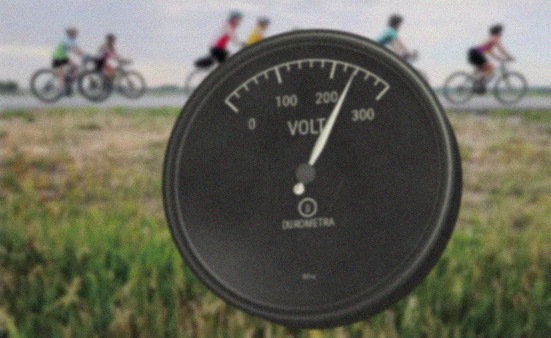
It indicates 240 V
